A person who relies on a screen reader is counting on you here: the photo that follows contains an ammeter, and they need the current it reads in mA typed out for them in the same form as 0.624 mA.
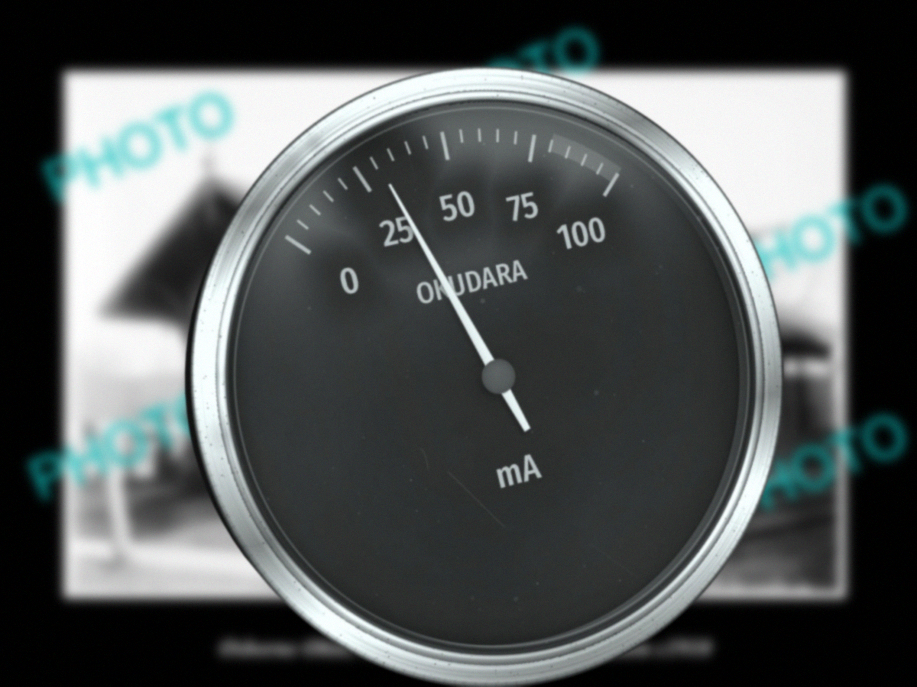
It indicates 30 mA
